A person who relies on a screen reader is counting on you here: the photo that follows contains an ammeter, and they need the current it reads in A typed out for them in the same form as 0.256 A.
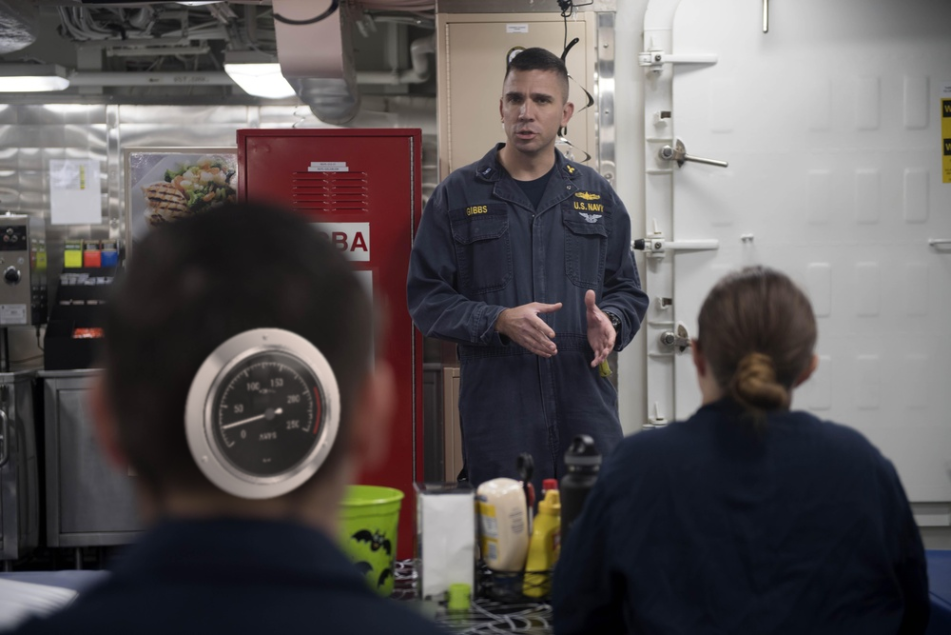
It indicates 25 A
